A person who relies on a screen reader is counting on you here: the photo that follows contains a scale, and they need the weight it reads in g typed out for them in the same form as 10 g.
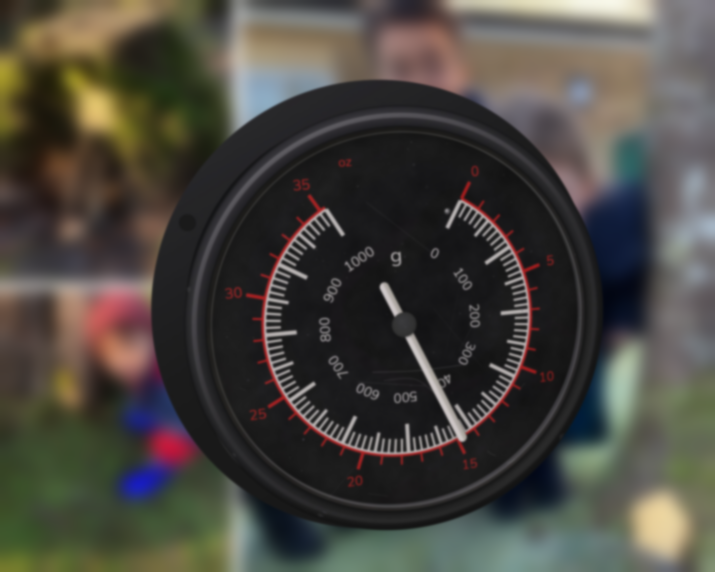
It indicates 420 g
